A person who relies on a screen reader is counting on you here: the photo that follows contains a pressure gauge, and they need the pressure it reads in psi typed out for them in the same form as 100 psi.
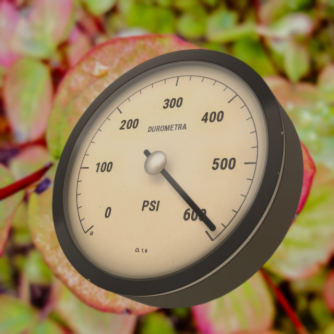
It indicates 590 psi
